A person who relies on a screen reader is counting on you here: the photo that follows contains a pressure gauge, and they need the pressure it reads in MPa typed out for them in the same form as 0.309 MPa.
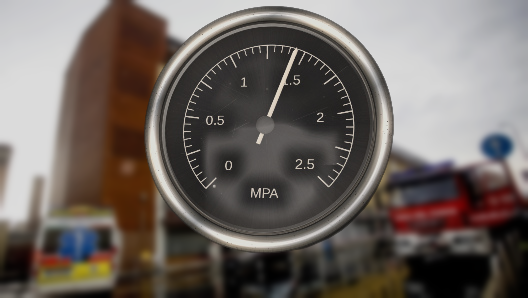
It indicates 1.45 MPa
